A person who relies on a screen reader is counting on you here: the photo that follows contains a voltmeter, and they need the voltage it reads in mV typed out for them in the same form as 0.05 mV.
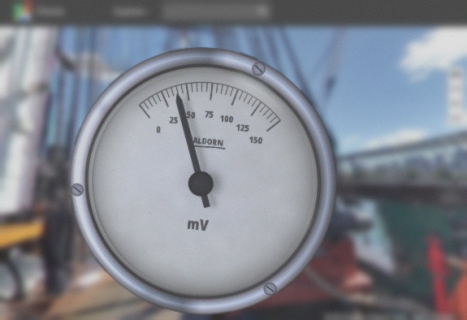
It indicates 40 mV
